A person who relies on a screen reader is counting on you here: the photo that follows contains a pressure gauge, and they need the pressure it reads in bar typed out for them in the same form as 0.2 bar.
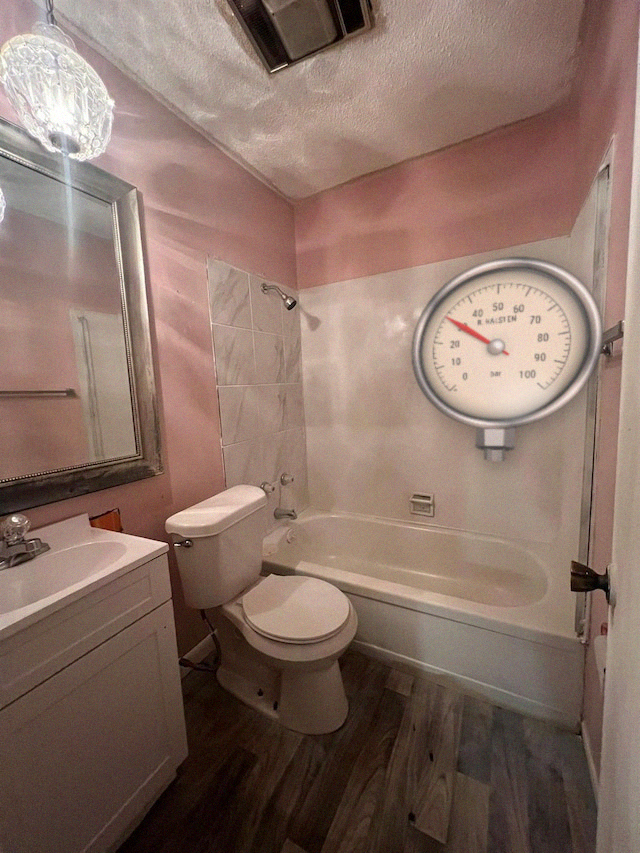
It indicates 30 bar
